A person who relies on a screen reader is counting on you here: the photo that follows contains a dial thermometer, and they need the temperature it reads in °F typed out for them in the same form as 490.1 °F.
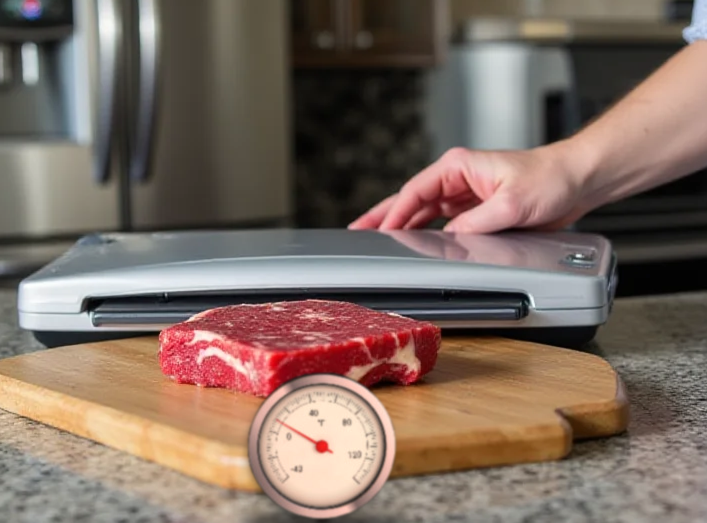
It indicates 10 °F
